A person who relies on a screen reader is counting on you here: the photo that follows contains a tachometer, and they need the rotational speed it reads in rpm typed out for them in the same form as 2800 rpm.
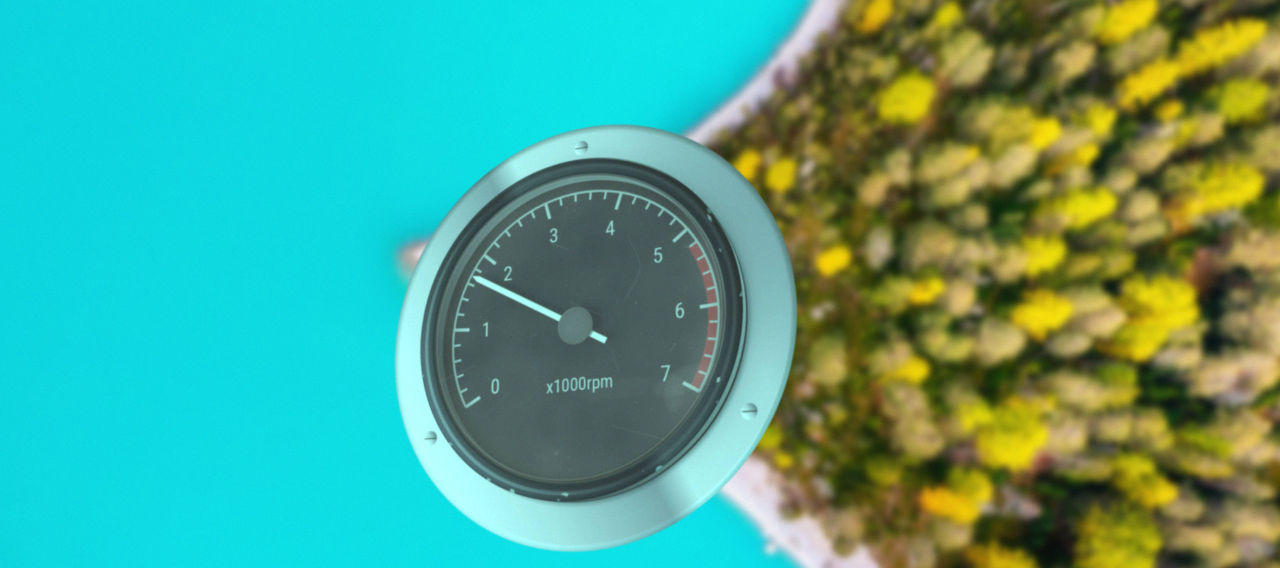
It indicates 1700 rpm
